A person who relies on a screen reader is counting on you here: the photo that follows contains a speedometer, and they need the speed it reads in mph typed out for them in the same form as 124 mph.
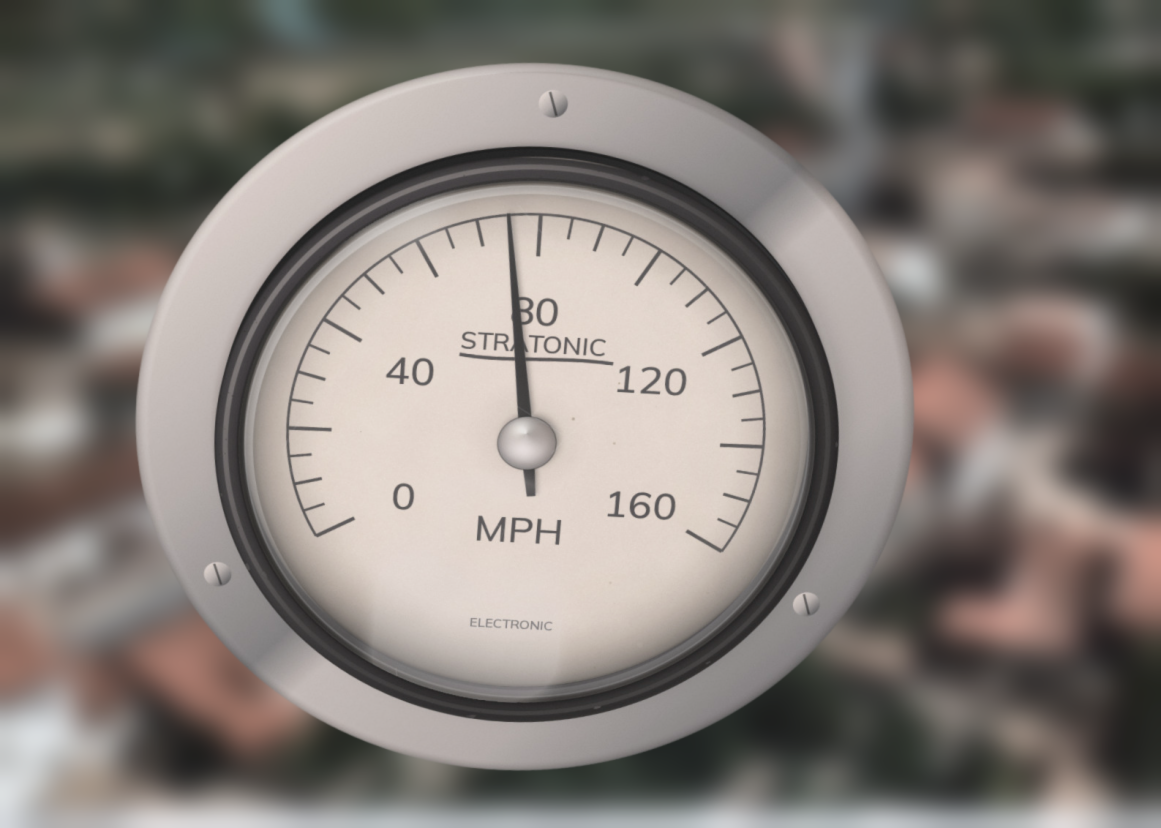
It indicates 75 mph
